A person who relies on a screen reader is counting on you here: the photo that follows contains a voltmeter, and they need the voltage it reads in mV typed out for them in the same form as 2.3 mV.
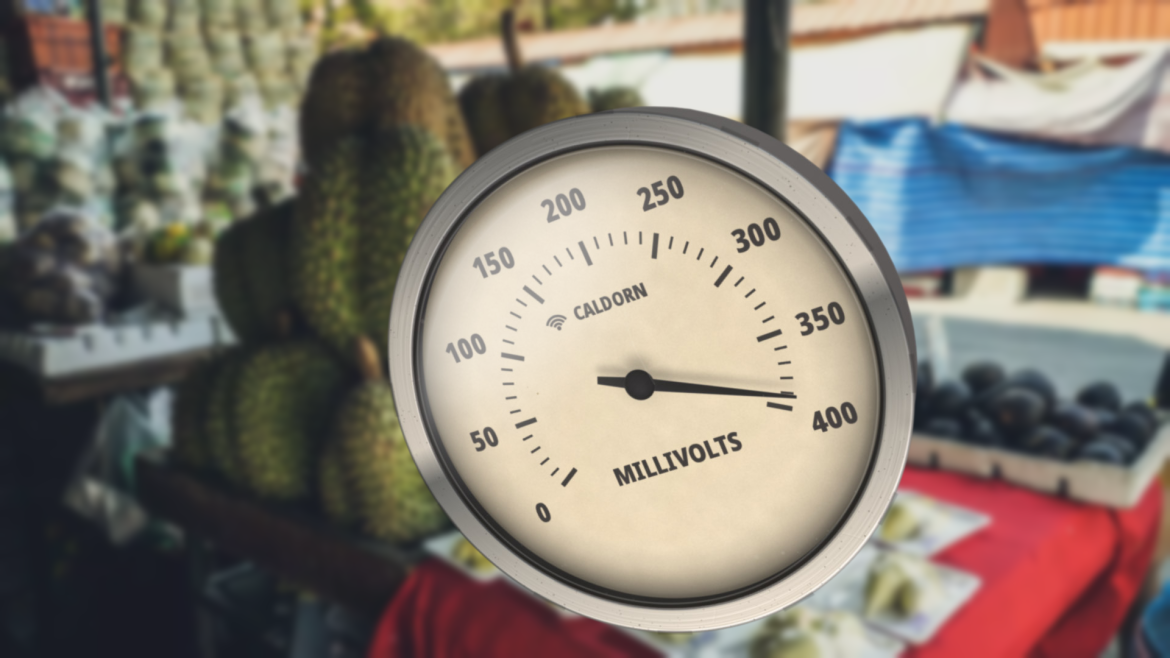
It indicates 390 mV
